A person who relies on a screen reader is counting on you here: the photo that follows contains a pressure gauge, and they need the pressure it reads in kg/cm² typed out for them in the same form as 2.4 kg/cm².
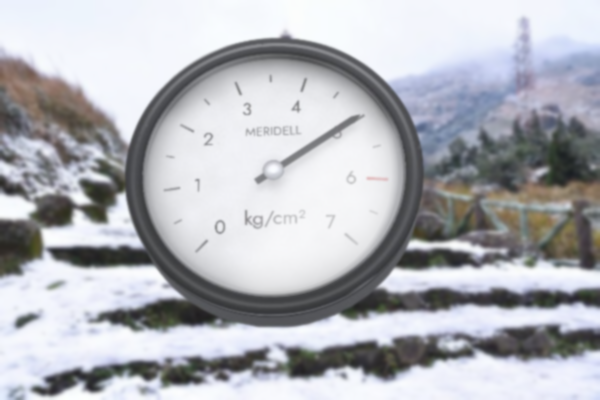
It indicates 5 kg/cm²
